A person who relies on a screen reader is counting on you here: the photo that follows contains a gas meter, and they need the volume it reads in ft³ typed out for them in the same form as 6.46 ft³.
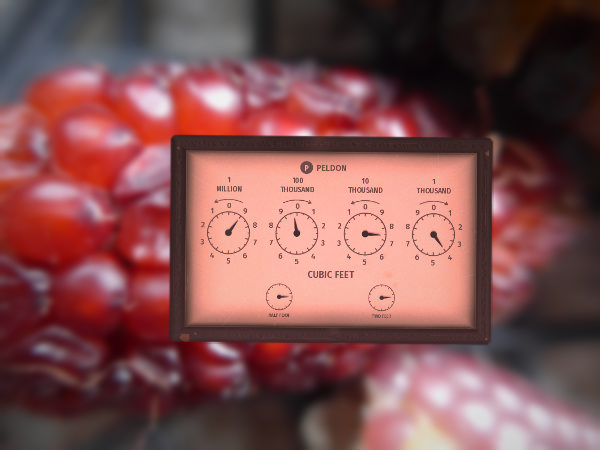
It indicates 897400 ft³
